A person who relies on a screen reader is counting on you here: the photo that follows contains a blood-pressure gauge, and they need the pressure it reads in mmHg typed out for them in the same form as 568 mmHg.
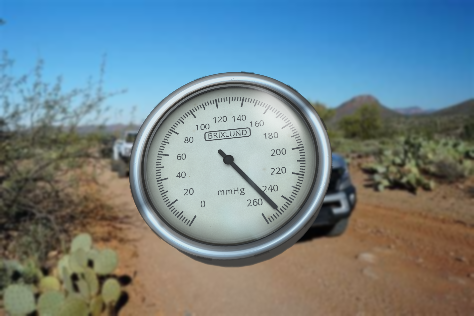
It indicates 250 mmHg
